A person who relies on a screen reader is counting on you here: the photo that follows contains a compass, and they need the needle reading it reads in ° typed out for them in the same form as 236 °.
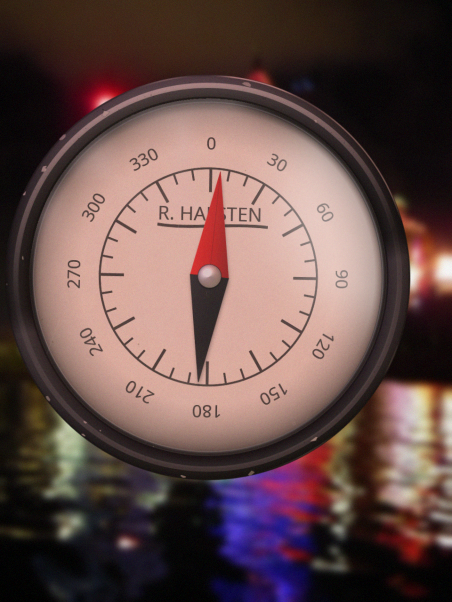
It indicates 5 °
